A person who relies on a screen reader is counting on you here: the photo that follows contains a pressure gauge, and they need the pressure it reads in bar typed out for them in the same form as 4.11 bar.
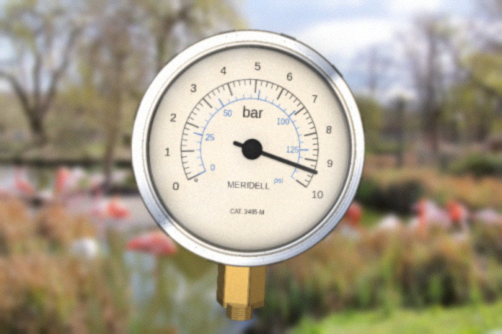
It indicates 9.4 bar
